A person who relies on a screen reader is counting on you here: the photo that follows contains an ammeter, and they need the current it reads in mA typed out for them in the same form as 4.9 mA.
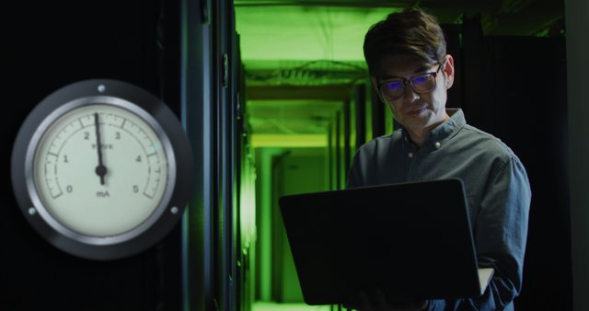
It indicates 2.4 mA
